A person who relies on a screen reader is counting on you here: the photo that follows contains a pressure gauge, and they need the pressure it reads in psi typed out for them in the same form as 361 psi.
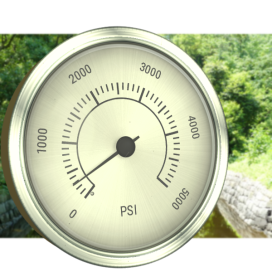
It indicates 300 psi
